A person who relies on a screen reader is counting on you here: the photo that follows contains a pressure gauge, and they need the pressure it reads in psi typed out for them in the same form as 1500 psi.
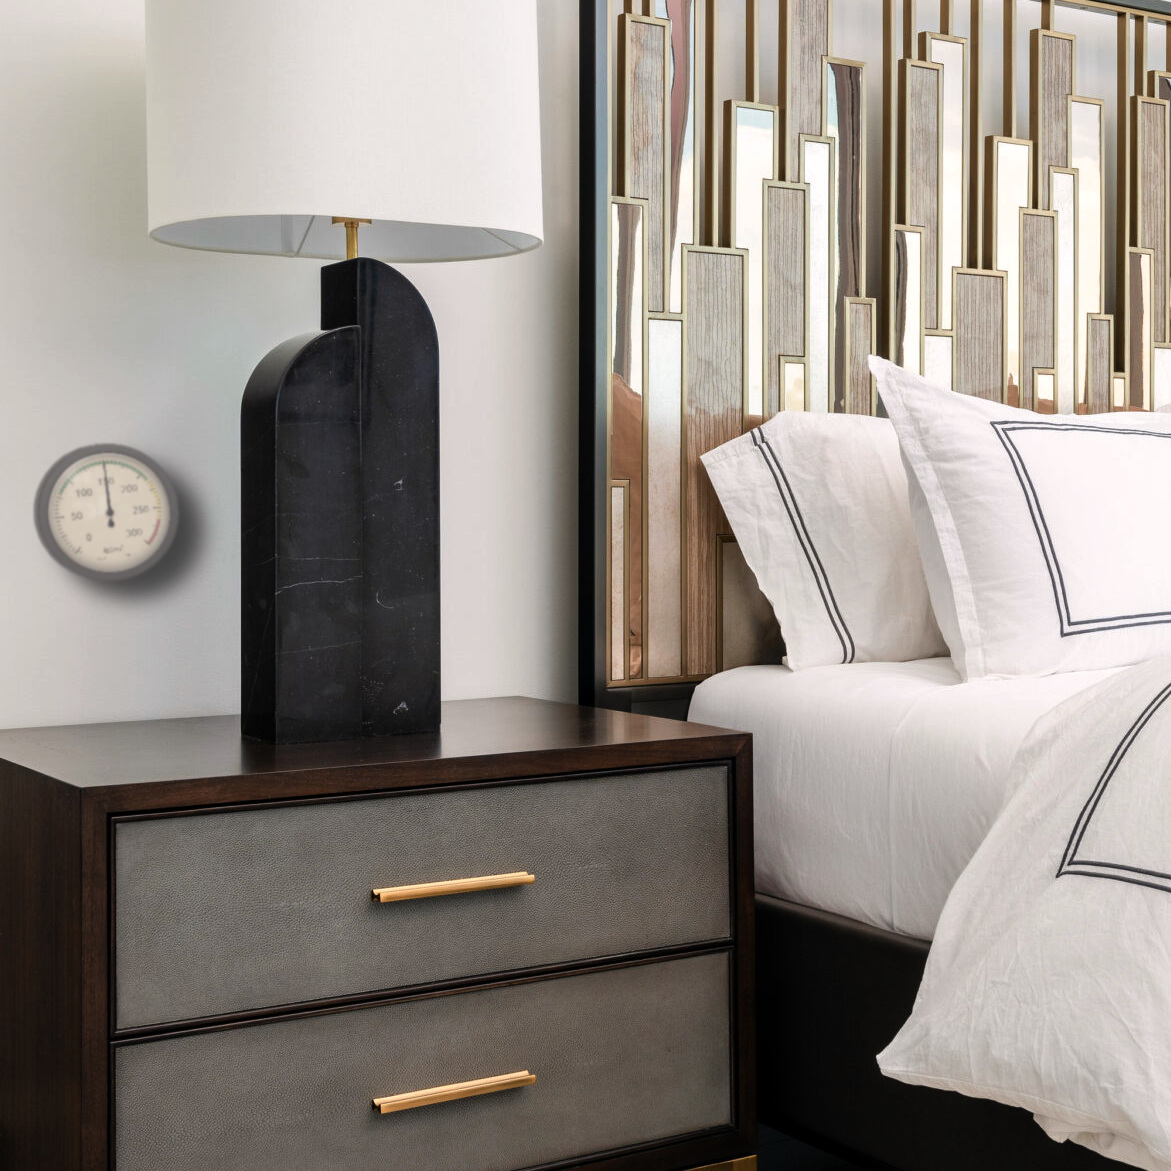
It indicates 150 psi
